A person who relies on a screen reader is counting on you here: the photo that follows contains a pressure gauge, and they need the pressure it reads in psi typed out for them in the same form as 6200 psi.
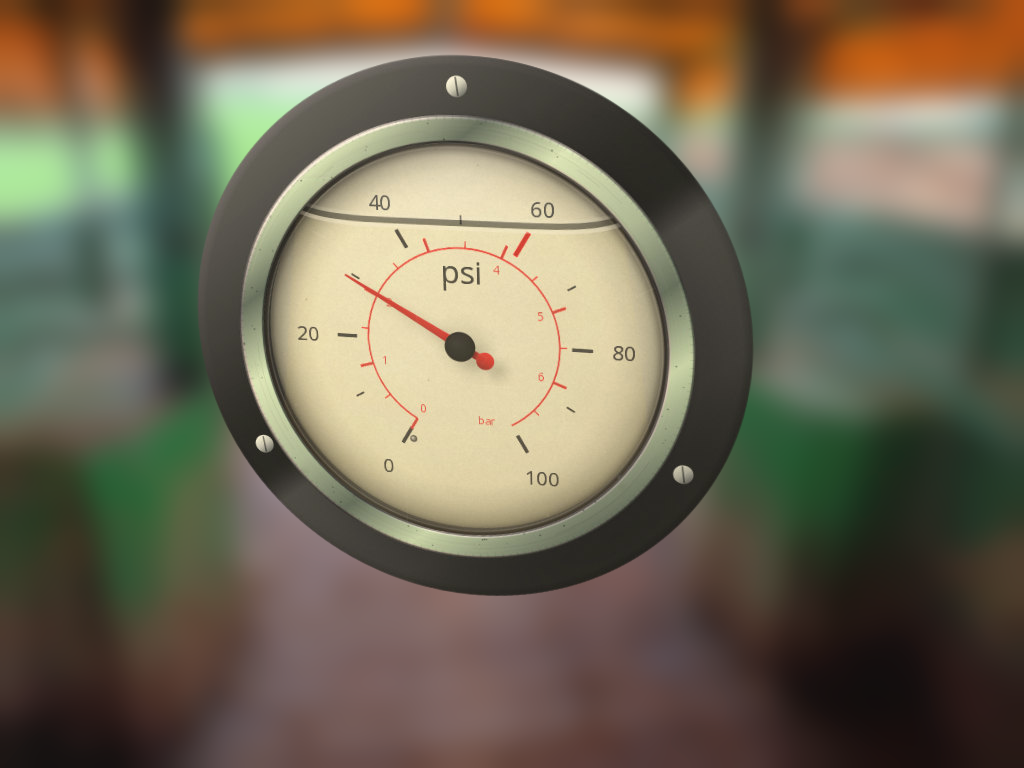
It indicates 30 psi
